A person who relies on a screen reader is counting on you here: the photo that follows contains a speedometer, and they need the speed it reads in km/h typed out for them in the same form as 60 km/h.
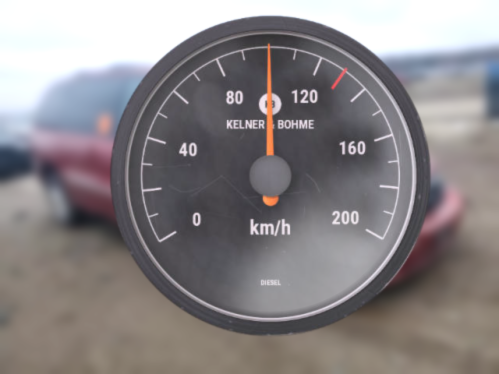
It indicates 100 km/h
